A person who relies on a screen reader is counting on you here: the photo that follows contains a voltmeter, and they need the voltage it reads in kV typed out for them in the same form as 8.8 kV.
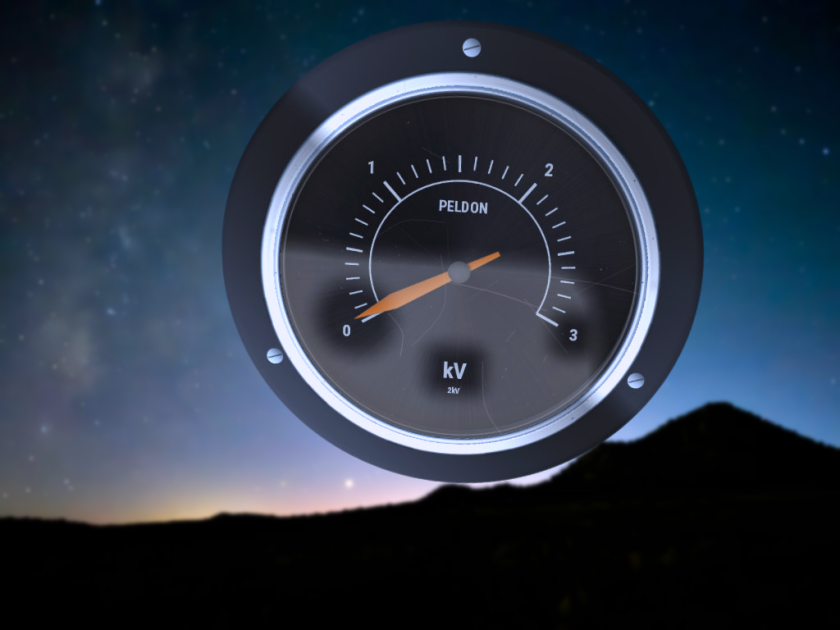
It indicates 0.05 kV
